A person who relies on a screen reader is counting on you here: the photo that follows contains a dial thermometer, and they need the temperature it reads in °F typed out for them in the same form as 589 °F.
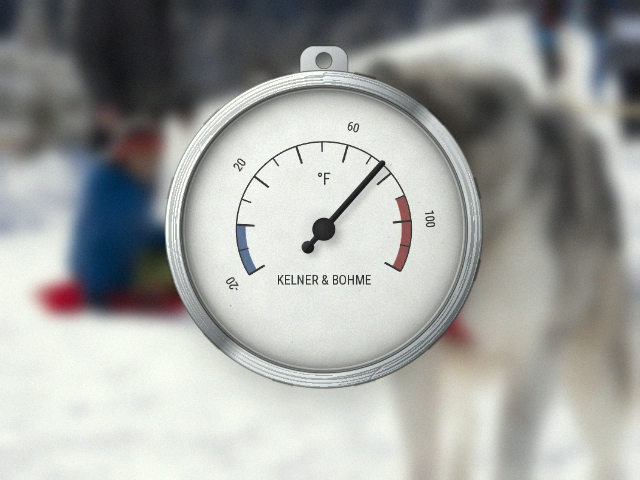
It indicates 75 °F
